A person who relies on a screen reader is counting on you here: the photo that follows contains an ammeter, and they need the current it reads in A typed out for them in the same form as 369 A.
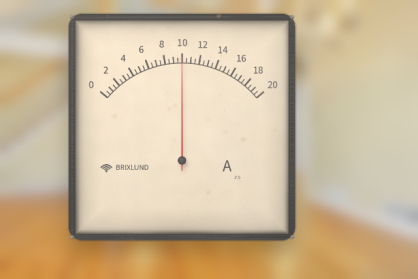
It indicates 10 A
